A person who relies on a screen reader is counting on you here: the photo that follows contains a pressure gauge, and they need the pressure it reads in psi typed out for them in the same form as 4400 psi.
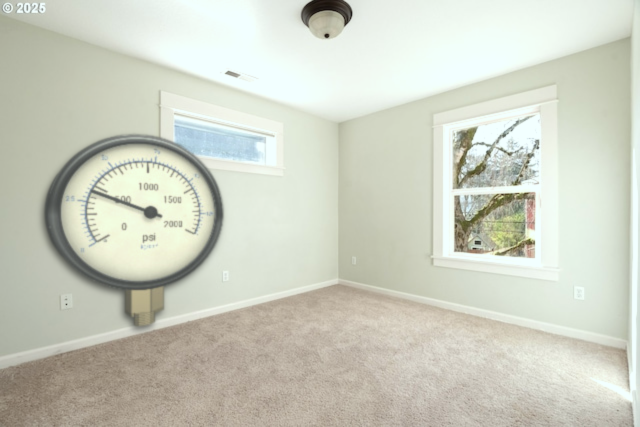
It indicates 450 psi
